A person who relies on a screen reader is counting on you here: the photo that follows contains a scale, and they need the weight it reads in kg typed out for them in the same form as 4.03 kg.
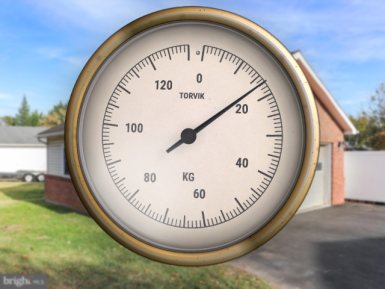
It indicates 17 kg
